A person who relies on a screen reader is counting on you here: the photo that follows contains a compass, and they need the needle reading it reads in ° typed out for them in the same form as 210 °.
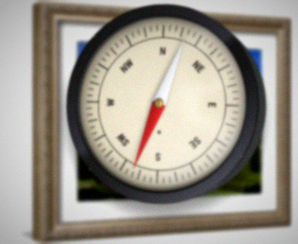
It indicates 200 °
